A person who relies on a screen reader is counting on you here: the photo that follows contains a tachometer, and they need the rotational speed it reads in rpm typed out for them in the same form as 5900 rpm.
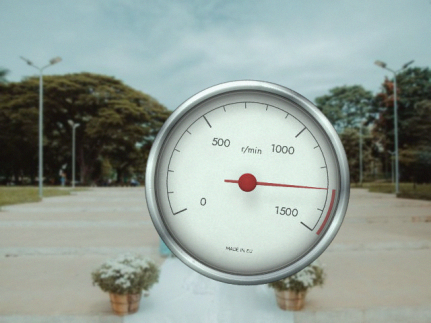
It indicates 1300 rpm
